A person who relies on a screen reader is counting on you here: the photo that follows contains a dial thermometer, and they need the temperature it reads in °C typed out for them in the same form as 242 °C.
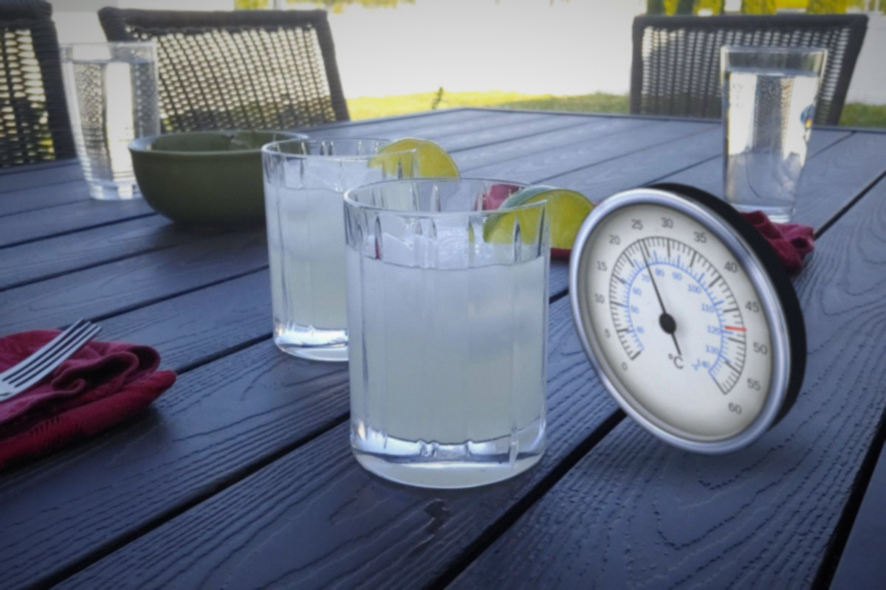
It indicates 25 °C
